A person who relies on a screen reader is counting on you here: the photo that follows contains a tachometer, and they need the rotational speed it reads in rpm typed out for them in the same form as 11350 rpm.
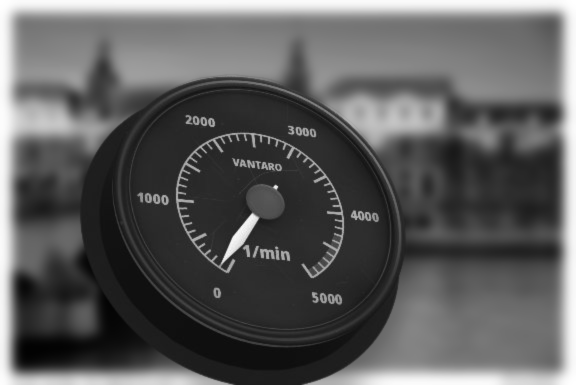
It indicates 100 rpm
